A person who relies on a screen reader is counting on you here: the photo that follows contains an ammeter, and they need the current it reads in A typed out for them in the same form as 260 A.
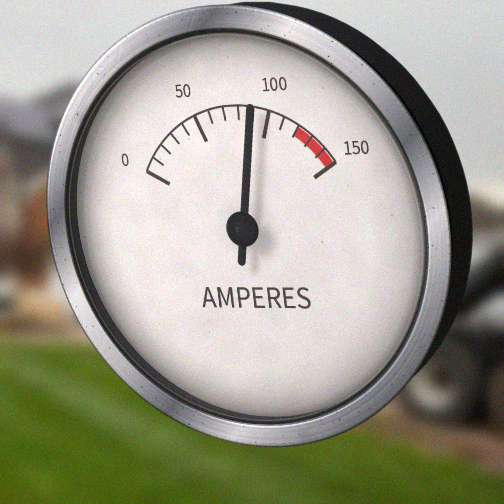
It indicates 90 A
